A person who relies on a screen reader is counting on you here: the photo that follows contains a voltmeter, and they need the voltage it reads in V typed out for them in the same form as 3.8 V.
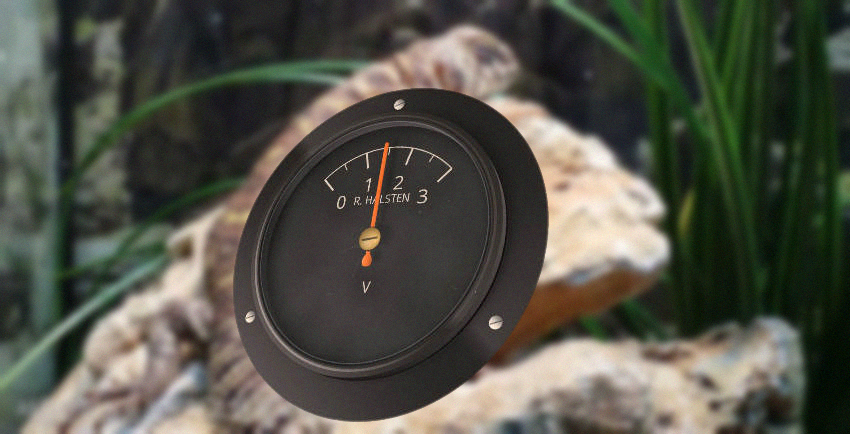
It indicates 1.5 V
